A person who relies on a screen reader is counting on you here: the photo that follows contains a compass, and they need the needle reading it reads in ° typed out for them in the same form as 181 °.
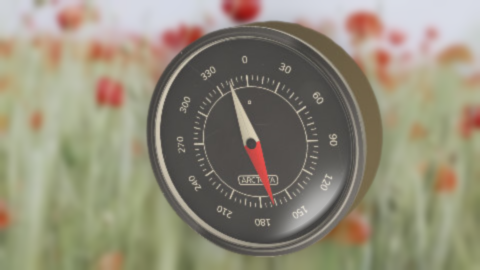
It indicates 165 °
